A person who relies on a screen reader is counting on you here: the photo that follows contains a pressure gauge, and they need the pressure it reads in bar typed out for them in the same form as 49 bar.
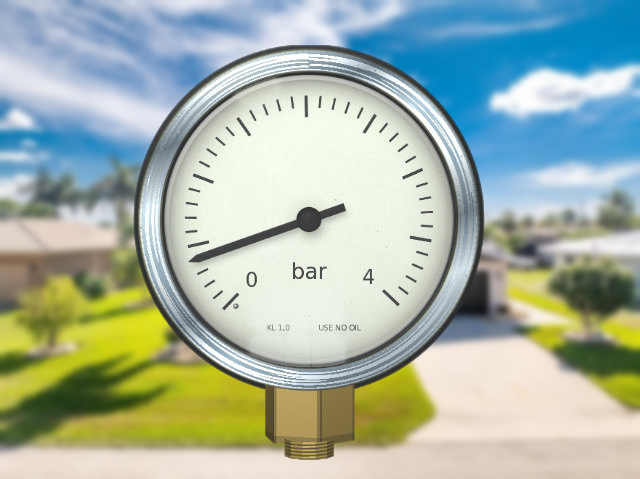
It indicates 0.4 bar
